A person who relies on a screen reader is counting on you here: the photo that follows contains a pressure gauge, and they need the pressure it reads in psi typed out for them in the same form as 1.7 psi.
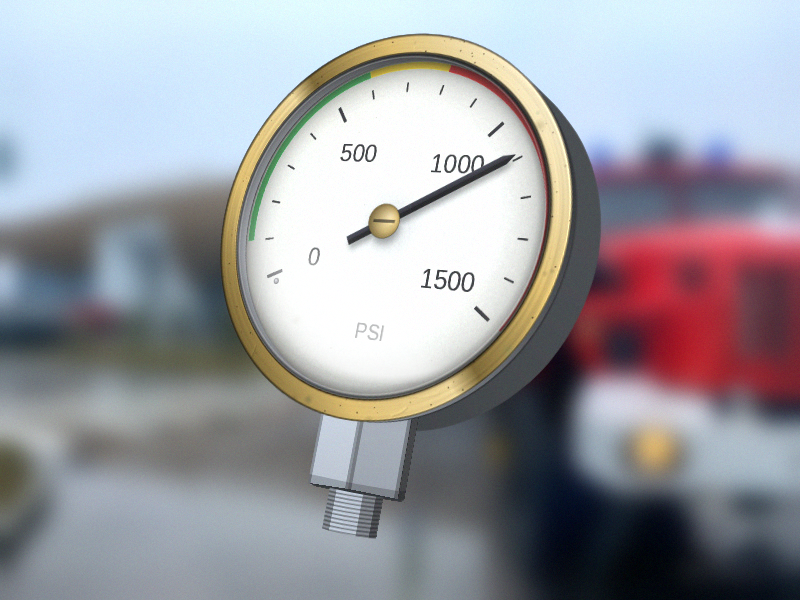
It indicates 1100 psi
